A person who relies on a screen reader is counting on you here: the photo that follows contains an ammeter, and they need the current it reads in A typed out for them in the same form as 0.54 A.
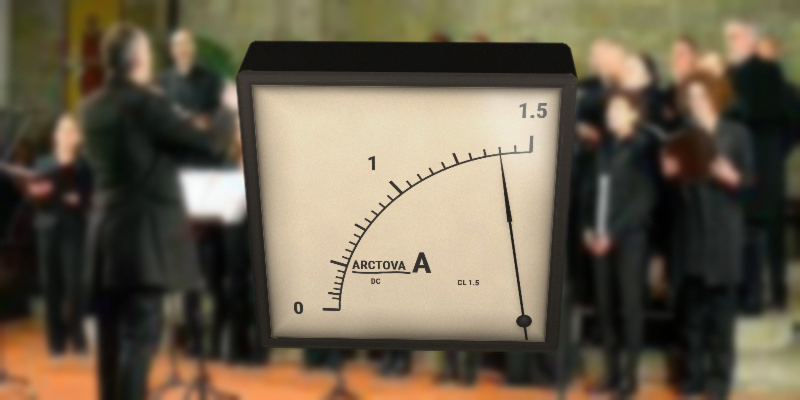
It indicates 1.4 A
